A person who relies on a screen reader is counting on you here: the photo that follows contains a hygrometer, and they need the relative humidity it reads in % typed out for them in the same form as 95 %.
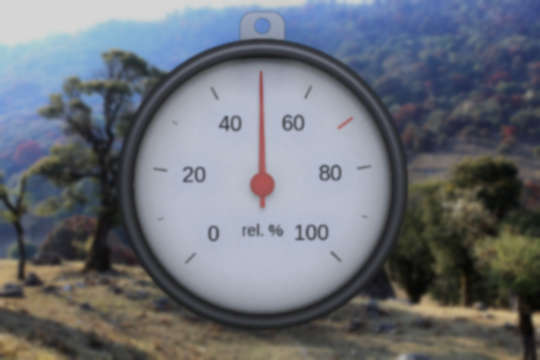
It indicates 50 %
